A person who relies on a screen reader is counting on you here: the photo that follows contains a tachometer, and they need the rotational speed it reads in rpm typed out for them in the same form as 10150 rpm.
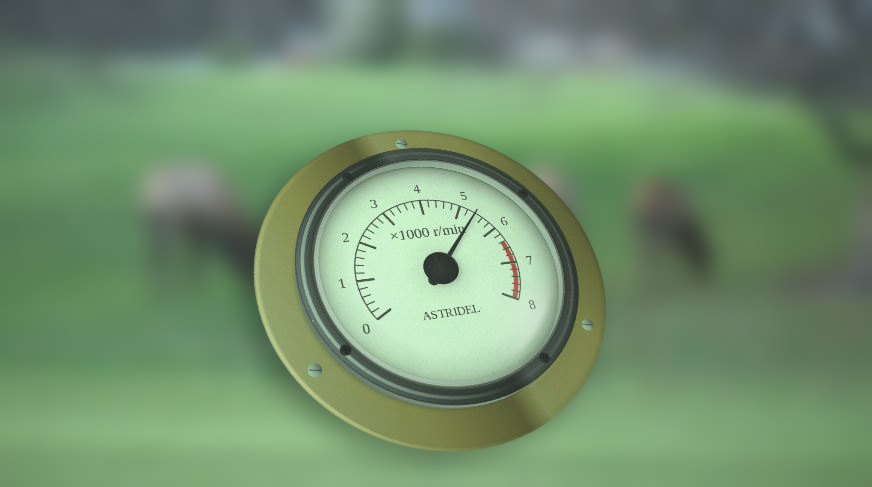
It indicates 5400 rpm
